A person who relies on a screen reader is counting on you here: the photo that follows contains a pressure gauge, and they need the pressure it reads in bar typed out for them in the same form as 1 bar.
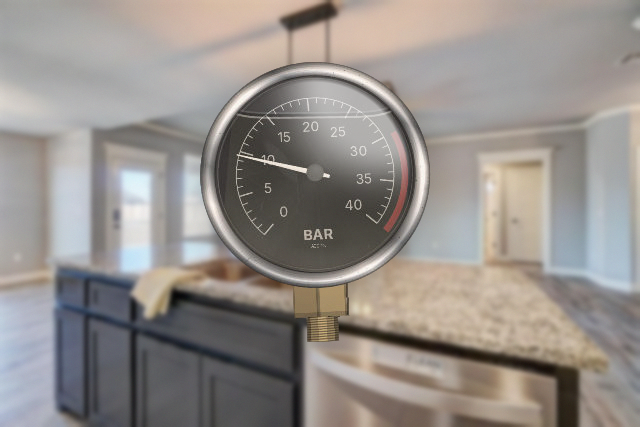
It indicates 9.5 bar
